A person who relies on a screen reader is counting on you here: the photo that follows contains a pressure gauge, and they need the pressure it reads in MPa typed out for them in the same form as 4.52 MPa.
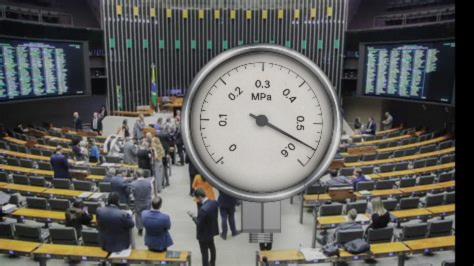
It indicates 0.56 MPa
